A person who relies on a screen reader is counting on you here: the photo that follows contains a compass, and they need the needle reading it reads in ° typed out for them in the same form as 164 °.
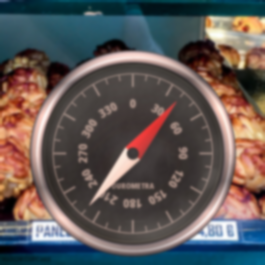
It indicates 40 °
